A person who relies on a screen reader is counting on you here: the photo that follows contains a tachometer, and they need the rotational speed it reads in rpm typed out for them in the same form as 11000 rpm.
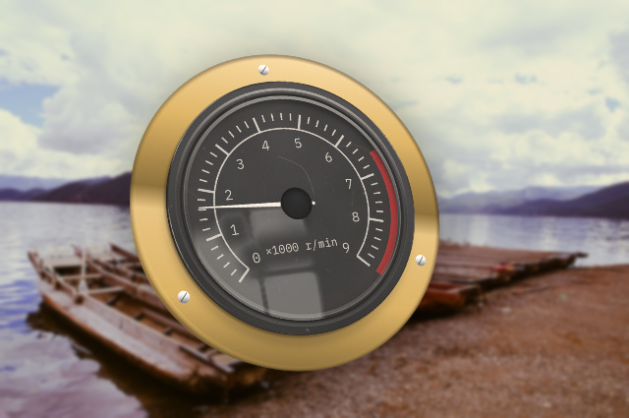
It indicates 1600 rpm
